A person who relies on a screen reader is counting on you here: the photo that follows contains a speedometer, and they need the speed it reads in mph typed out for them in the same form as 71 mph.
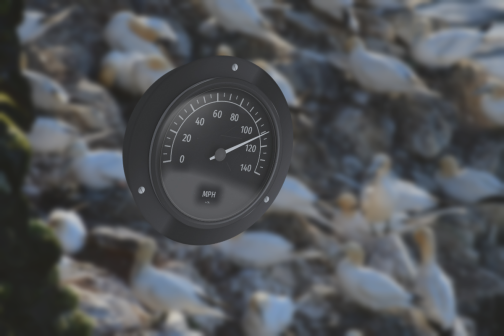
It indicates 110 mph
